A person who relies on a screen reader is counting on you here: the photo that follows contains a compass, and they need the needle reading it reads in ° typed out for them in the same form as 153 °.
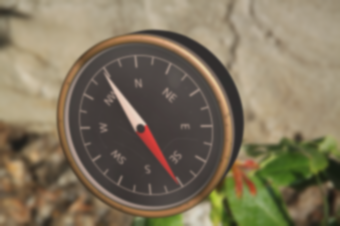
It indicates 150 °
